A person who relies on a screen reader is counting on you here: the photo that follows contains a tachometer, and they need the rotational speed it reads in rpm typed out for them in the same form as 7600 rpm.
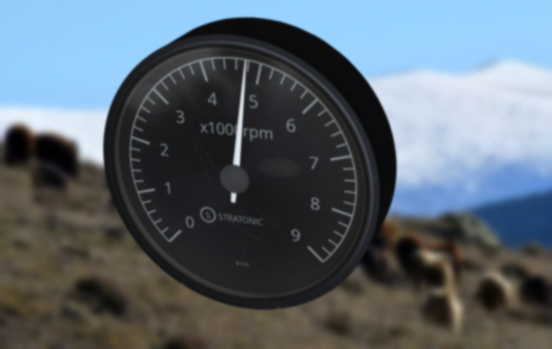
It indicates 4800 rpm
